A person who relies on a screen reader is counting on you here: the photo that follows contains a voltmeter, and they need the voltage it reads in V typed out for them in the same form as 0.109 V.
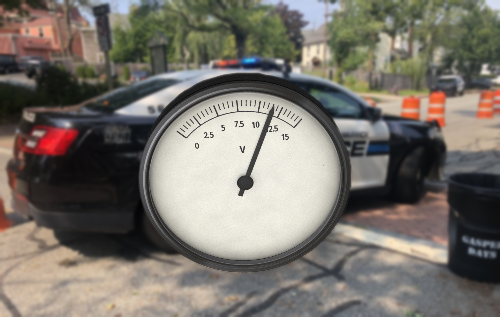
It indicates 11.5 V
